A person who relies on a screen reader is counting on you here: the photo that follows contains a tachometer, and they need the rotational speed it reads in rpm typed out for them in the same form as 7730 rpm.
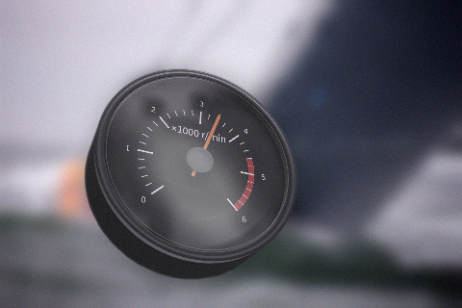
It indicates 3400 rpm
